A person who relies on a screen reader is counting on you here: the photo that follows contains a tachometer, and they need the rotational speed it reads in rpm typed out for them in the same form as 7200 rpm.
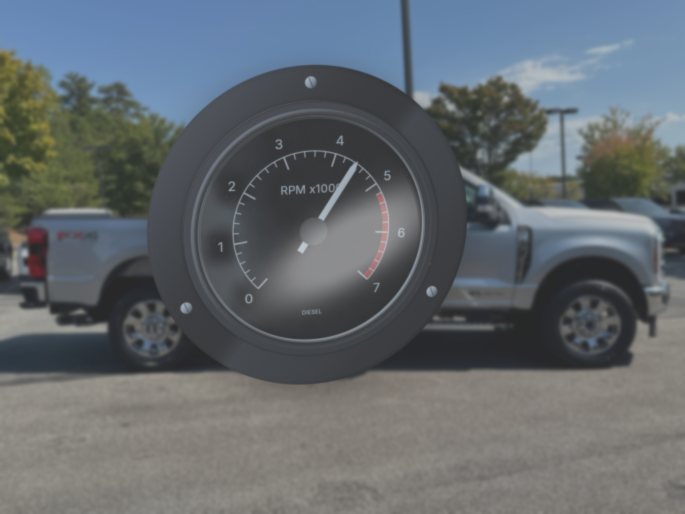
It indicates 4400 rpm
